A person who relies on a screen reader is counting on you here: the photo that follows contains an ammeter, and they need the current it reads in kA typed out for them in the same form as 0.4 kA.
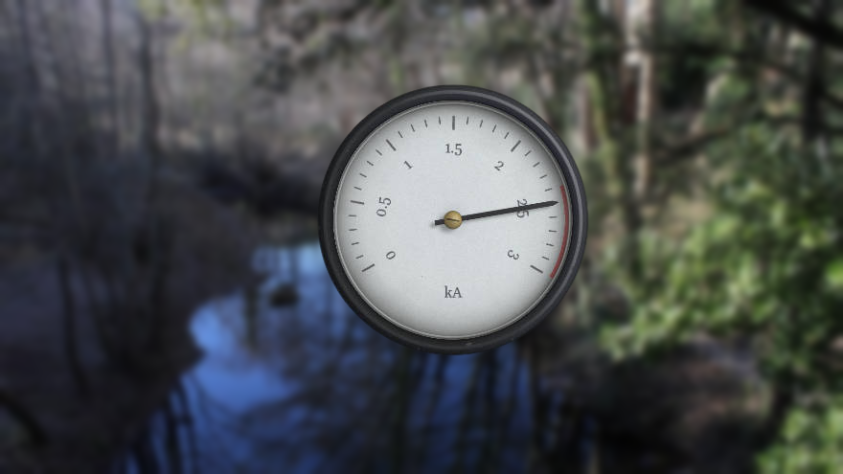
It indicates 2.5 kA
